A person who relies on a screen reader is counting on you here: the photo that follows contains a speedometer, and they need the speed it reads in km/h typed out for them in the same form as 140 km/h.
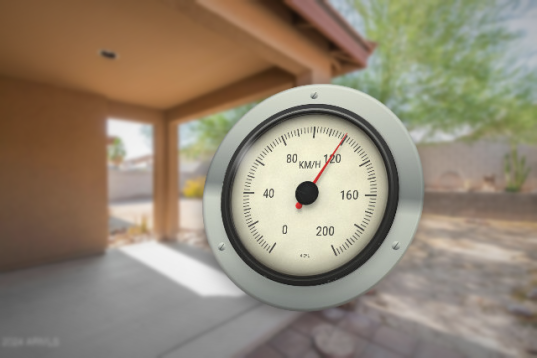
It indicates 120 km/h
